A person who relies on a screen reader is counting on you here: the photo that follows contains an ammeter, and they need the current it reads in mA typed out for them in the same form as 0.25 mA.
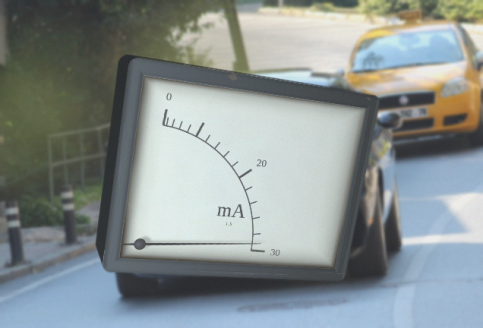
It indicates 29 mA
